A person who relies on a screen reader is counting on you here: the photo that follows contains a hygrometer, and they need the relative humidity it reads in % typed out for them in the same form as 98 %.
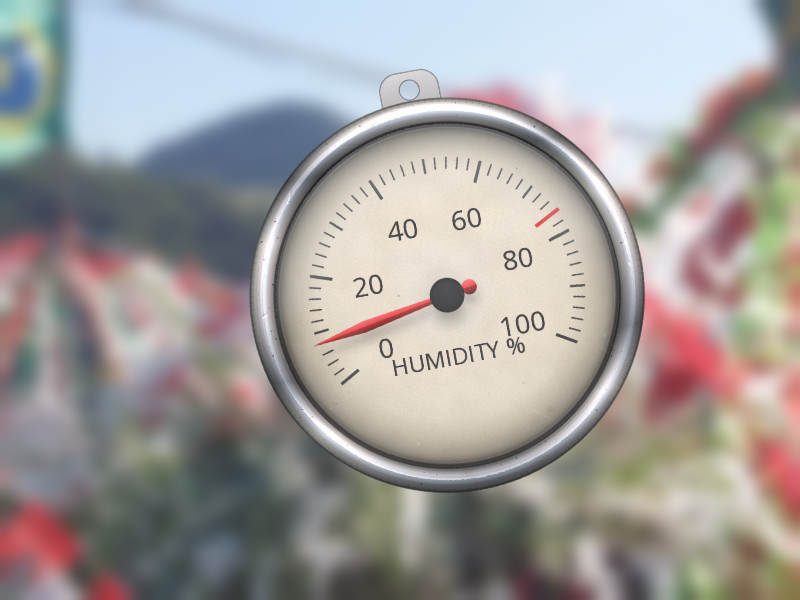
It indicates 8 %
